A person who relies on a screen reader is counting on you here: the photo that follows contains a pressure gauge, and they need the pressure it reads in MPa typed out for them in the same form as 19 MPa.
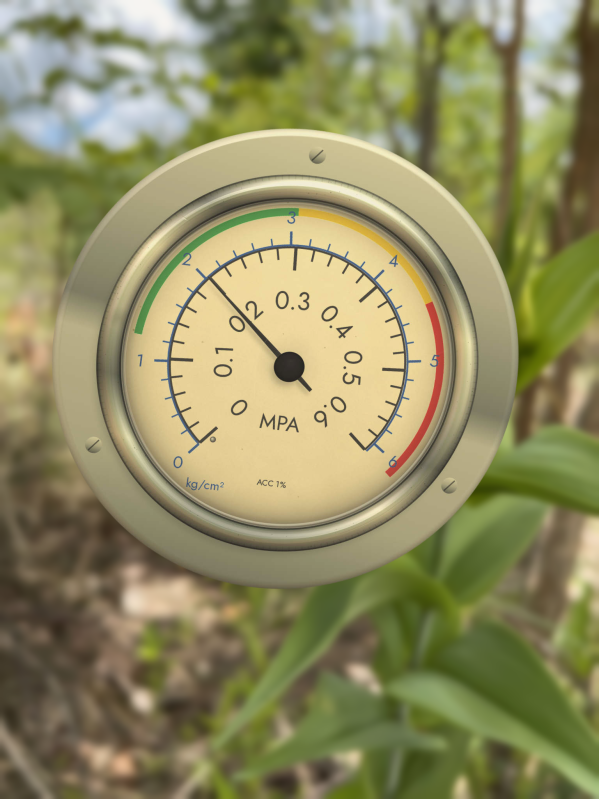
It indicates 0.2 MPa
